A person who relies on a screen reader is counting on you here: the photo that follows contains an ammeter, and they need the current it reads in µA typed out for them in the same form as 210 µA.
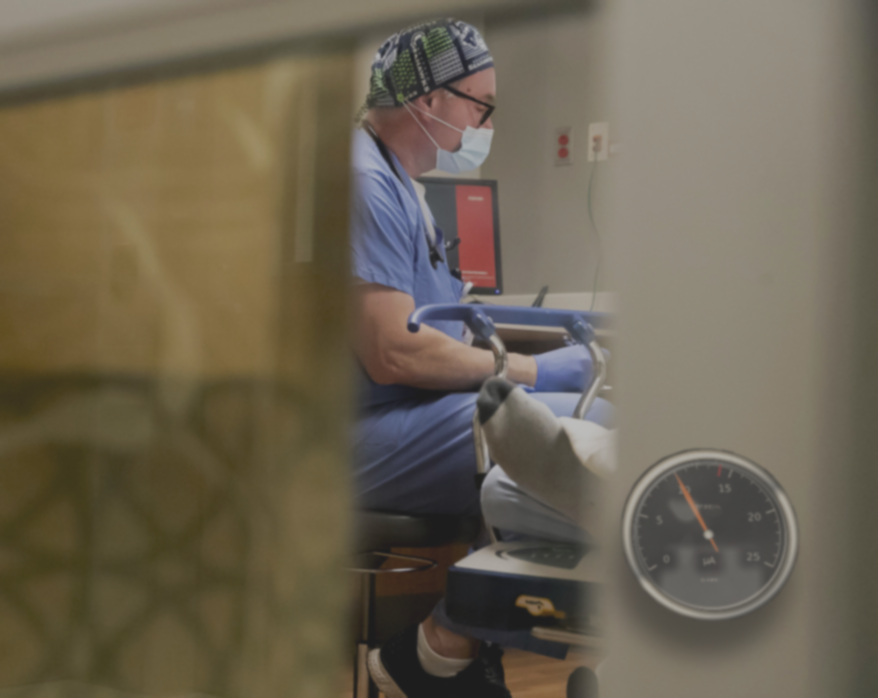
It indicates 10 µA
